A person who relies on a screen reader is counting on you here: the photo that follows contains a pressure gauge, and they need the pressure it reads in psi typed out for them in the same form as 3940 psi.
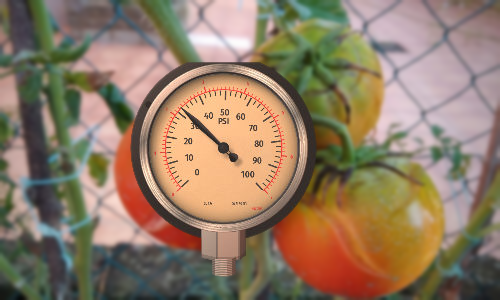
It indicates 32 psi
